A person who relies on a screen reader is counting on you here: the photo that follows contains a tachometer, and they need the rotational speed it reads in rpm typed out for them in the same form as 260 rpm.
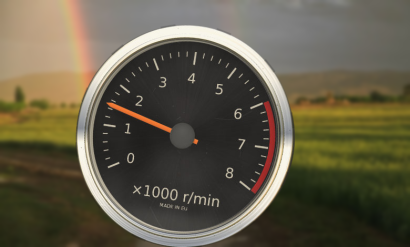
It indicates 1500 rpm
